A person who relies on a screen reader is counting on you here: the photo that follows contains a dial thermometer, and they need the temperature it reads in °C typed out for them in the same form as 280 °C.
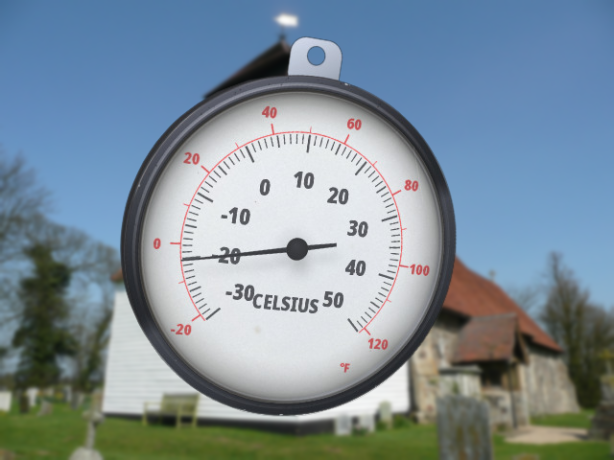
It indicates -20 °C
